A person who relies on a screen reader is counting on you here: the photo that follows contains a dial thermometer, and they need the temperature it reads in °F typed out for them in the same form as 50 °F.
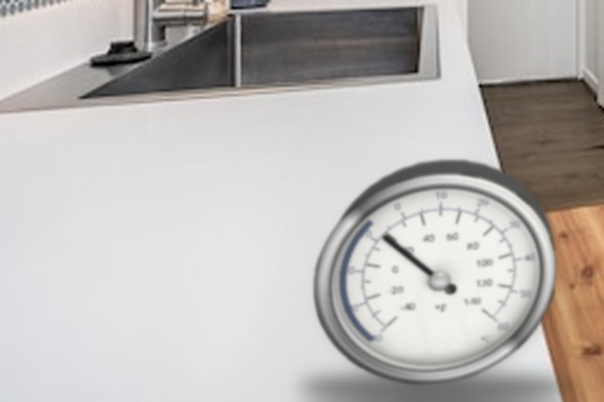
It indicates 20 °F
